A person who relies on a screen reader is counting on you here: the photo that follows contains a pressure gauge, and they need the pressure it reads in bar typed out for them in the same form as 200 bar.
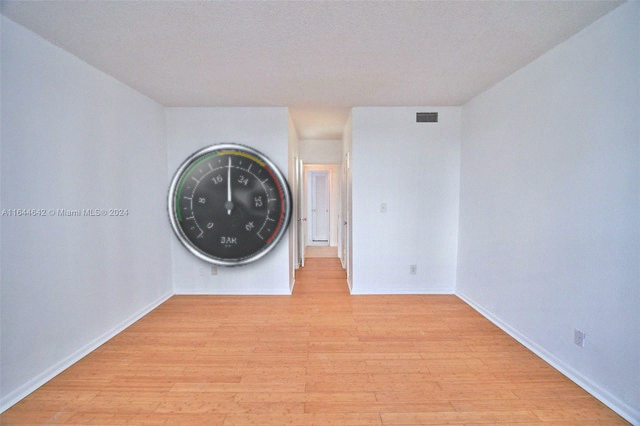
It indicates 20 bar
